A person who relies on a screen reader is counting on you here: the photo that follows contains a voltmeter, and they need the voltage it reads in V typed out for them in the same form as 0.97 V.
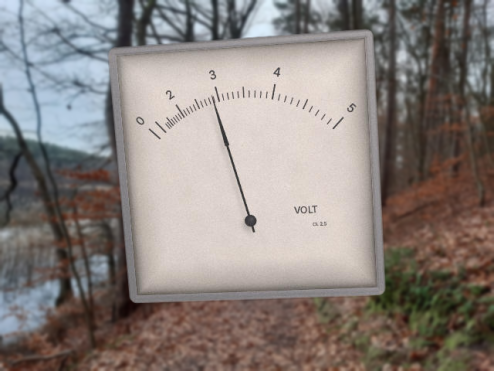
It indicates 2.9 V
